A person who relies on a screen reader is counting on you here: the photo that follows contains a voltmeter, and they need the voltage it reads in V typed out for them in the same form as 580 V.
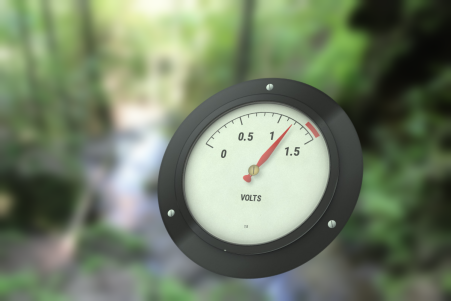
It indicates 1.2 V
